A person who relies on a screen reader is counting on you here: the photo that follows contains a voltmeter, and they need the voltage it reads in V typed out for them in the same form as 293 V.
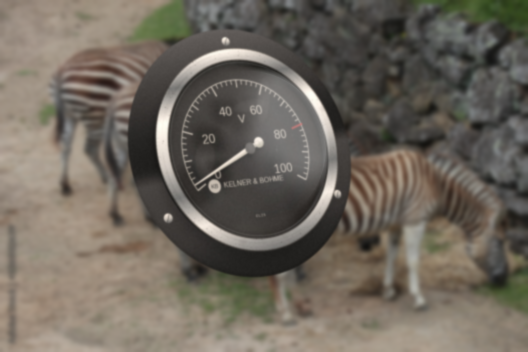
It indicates 2 V
